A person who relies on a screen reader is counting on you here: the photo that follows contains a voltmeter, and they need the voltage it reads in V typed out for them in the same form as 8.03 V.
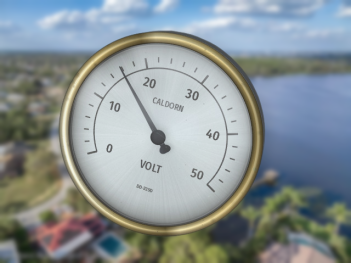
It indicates 16 V
